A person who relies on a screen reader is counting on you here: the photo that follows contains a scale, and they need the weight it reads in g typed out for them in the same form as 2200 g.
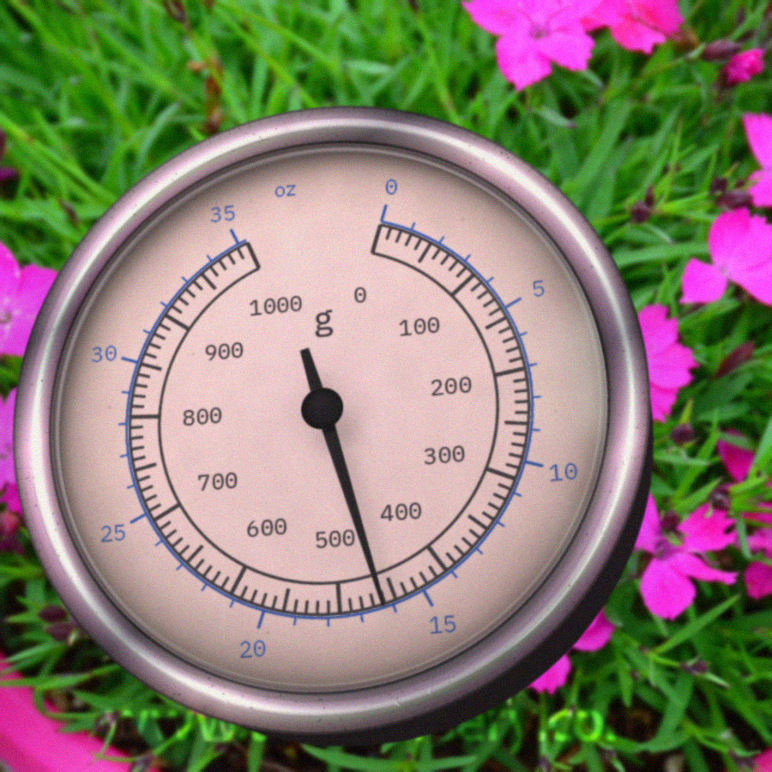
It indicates 460 g
